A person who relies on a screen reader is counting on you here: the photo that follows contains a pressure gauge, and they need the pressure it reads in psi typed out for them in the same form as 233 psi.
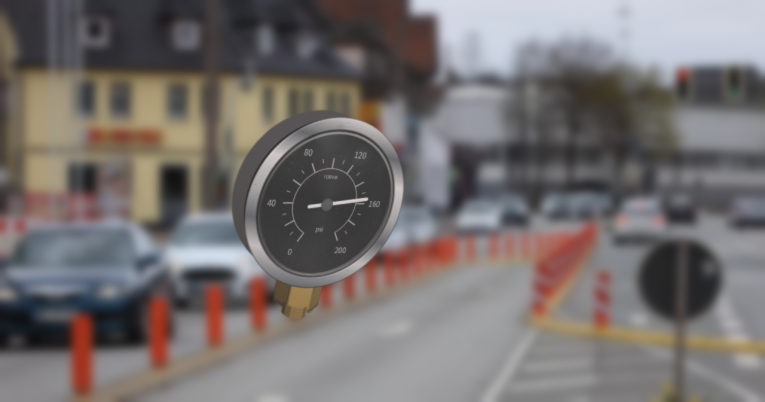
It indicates 155 psi
